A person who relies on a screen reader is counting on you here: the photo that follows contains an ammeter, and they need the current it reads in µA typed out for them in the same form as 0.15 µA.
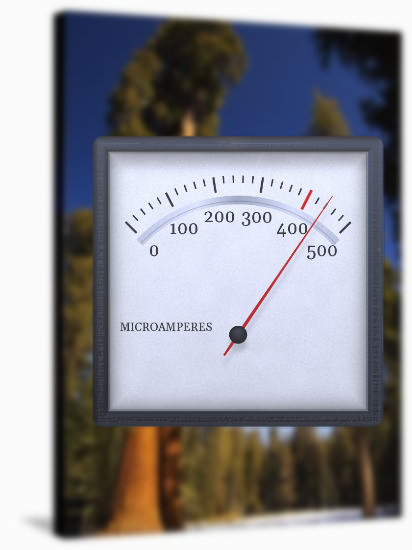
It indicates 440 µA
